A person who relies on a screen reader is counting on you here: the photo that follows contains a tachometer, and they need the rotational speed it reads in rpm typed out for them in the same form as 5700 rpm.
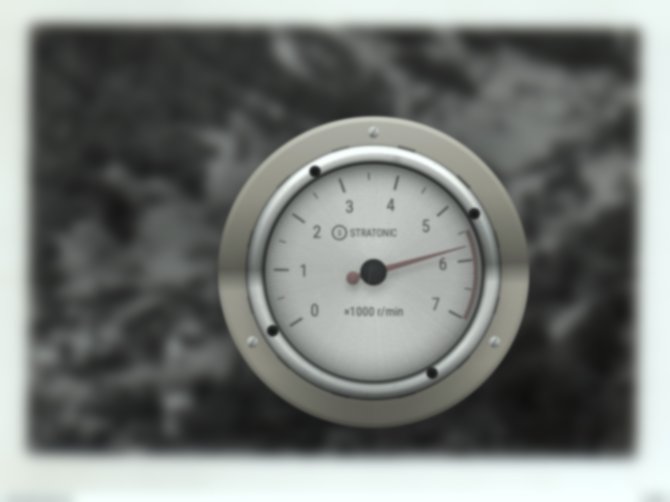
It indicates 5750 rpm
